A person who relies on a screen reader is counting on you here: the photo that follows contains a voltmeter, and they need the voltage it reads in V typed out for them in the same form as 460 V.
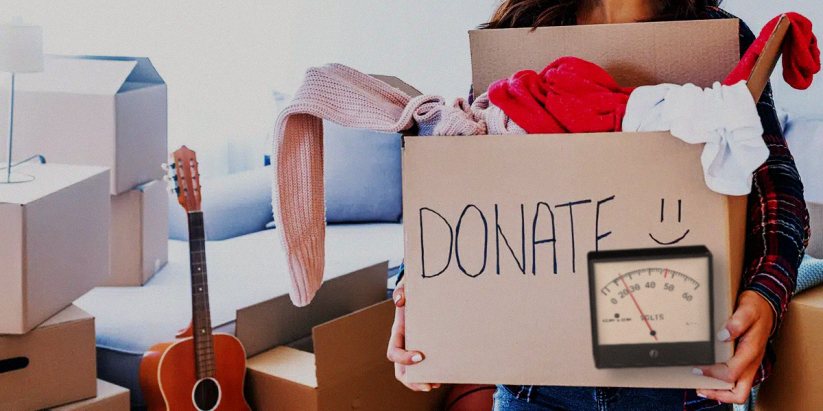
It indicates 25 V
